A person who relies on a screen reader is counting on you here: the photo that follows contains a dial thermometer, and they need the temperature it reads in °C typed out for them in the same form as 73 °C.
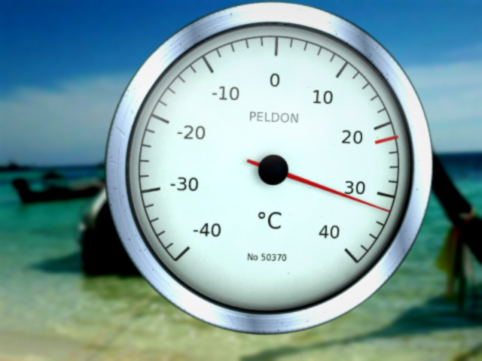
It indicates 32 °C
